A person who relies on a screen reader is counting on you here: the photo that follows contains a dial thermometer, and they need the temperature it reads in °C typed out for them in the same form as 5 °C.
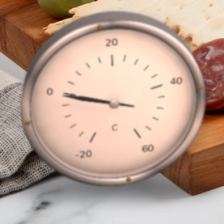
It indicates 0 °C
